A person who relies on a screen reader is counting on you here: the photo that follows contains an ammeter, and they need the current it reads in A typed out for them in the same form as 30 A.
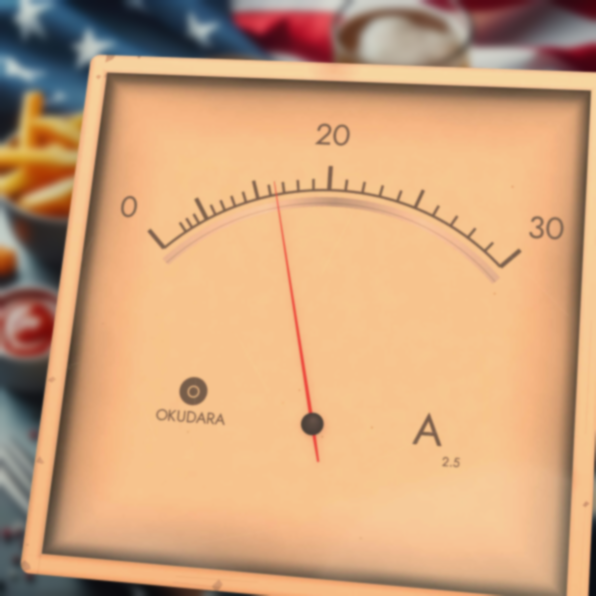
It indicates 16.5 A
